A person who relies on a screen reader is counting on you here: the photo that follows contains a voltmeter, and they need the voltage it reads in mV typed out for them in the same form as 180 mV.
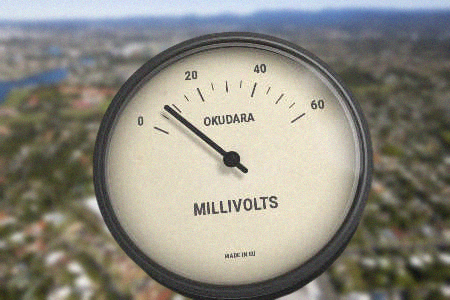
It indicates 7.5 mV
